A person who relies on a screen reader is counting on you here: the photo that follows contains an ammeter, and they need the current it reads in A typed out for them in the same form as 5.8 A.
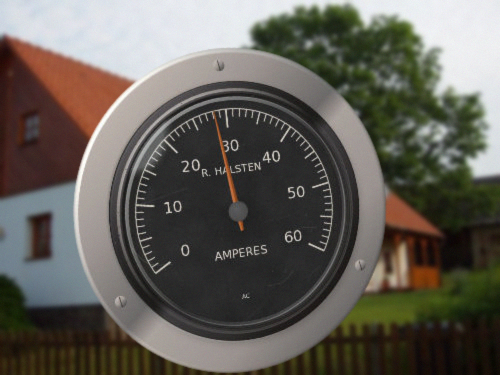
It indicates 28 A
